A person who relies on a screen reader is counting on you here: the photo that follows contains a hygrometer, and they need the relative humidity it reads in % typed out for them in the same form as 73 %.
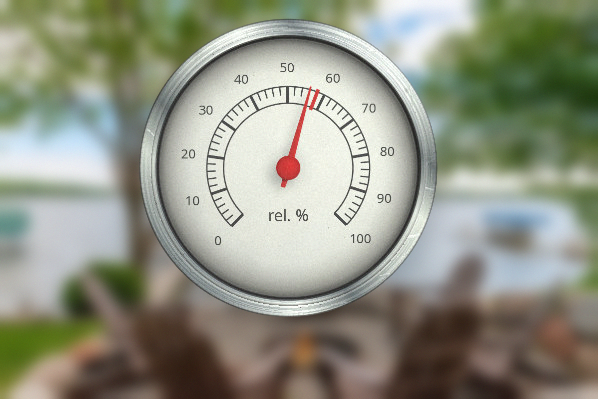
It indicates 56 %
